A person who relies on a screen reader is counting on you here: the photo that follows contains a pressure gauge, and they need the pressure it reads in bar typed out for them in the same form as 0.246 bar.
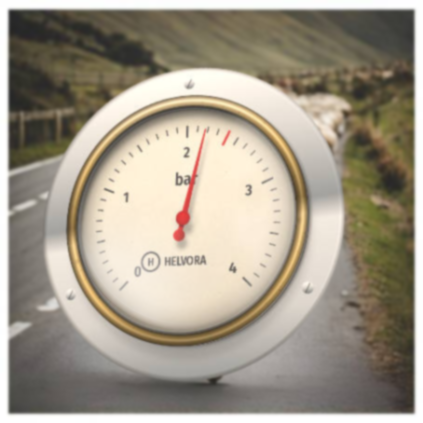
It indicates 2.2 bar
